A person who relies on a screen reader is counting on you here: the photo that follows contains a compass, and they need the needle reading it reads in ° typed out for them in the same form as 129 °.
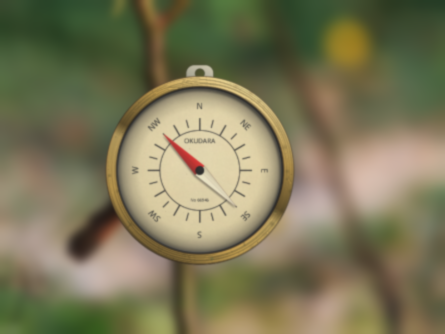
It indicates 315 °
